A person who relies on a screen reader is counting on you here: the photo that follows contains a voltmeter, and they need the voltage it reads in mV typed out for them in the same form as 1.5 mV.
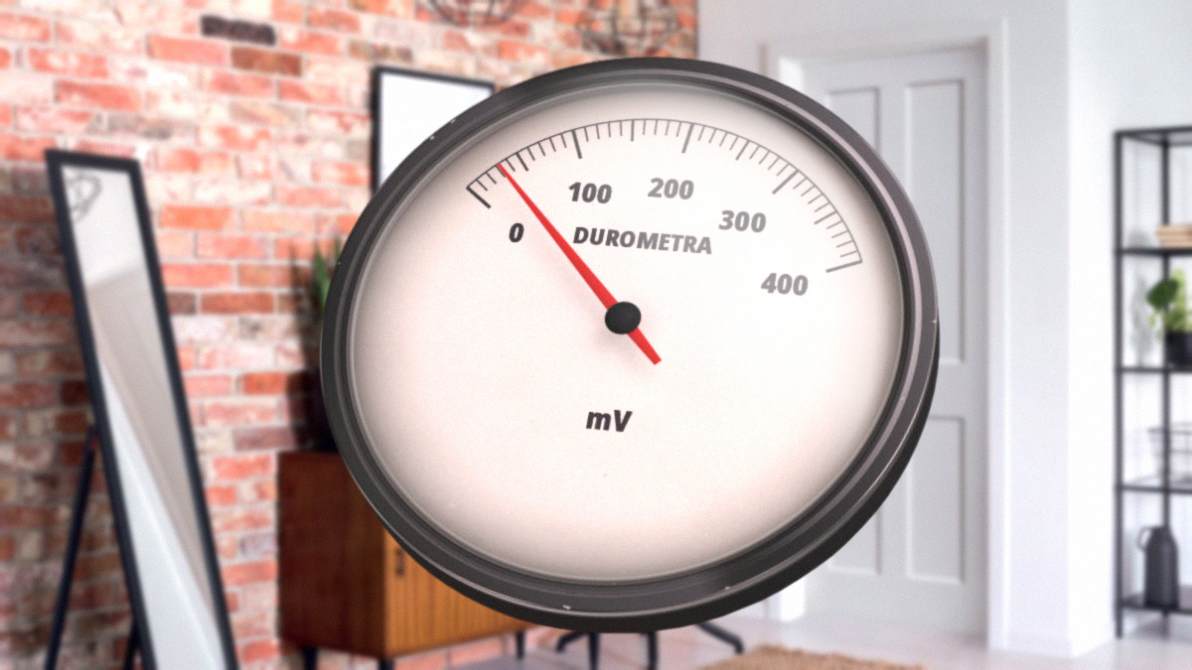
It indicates 30 mV
